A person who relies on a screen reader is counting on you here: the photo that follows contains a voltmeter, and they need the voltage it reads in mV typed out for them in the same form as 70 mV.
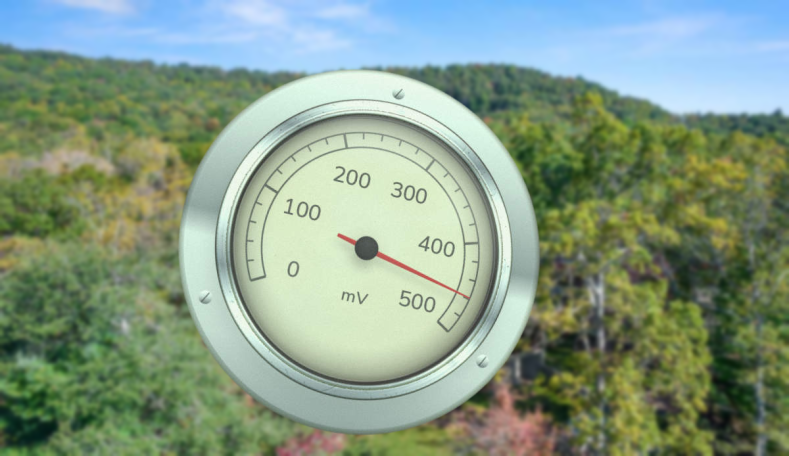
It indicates 460 mV
